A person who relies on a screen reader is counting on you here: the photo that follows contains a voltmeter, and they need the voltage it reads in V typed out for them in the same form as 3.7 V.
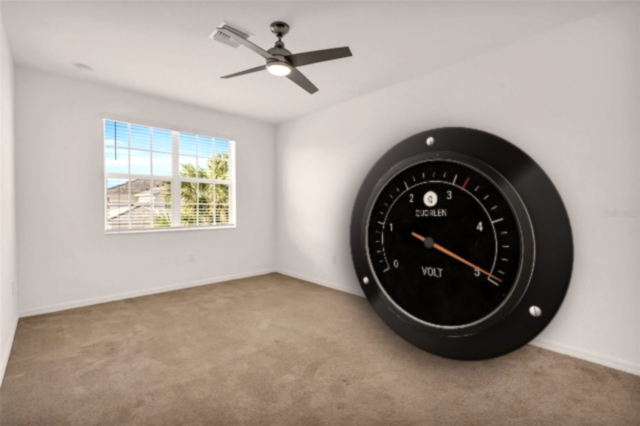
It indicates 4.9 V
